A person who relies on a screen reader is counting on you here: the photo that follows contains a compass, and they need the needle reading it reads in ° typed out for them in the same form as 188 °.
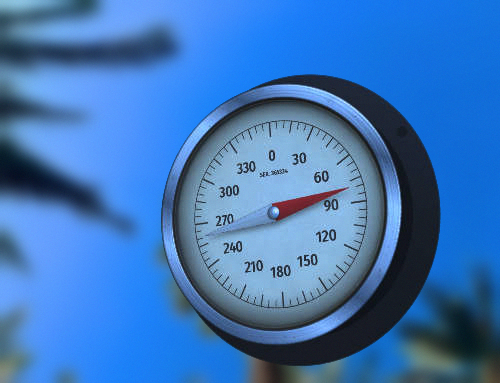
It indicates 80 °
